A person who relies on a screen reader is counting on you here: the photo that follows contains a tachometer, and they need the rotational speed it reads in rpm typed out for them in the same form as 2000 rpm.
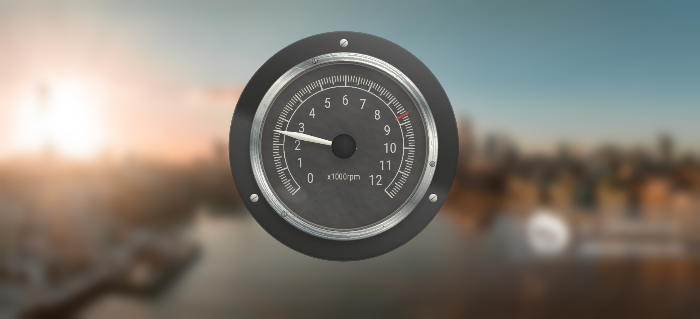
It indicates 2500 rpm
